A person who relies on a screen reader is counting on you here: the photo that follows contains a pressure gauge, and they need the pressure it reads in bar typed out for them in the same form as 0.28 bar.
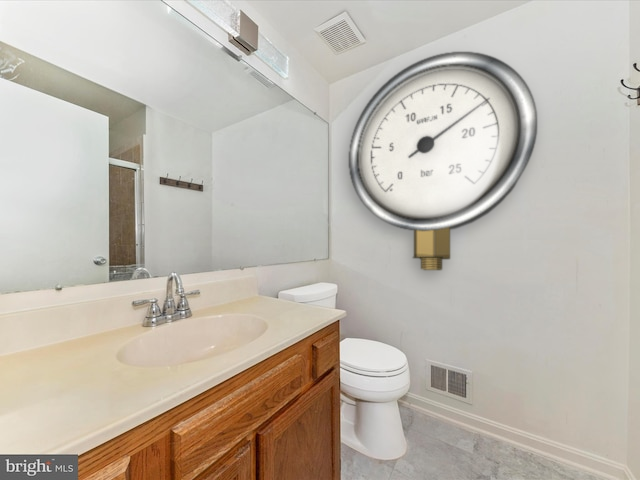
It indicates 18 bar
